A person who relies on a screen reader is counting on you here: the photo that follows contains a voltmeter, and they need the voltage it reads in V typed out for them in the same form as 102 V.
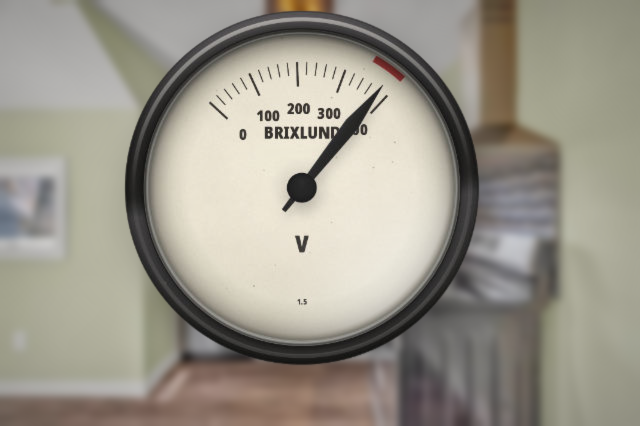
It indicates 380 V
